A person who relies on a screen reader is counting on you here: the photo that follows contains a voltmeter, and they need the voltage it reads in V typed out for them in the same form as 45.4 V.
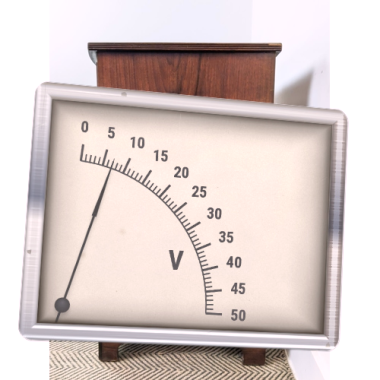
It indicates 7 V
